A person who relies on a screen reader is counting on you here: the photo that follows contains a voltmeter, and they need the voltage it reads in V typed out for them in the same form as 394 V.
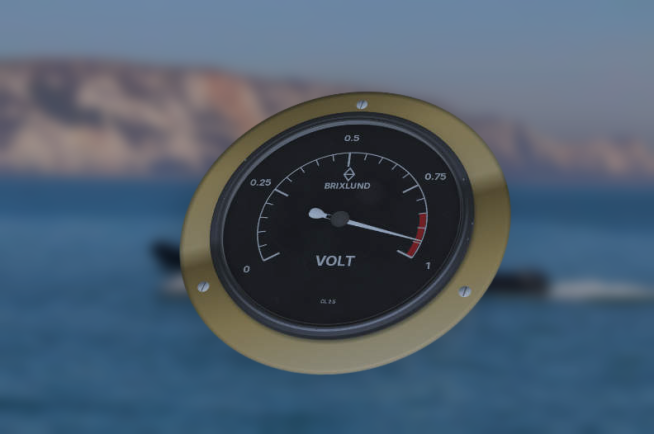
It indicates 0.95 V
